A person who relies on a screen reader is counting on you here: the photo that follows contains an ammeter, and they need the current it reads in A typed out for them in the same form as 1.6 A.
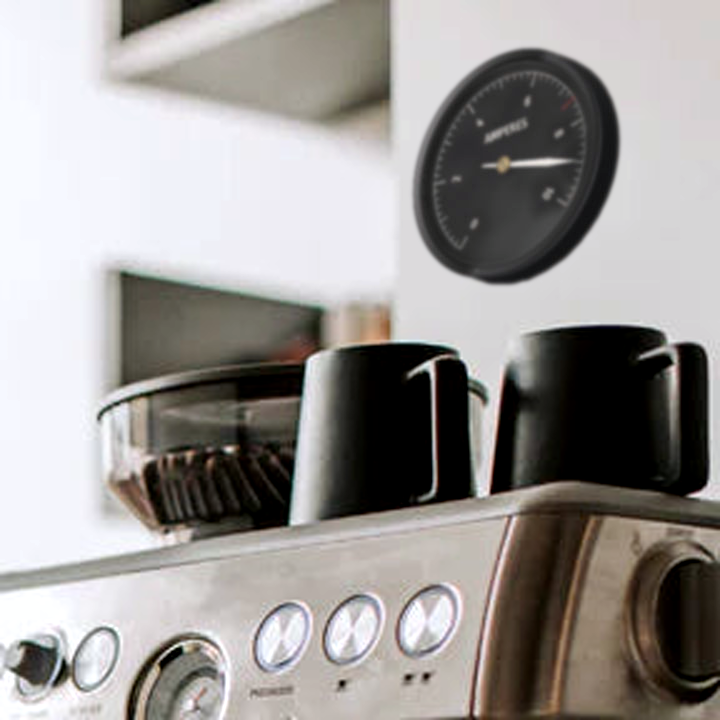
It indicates 9 A
